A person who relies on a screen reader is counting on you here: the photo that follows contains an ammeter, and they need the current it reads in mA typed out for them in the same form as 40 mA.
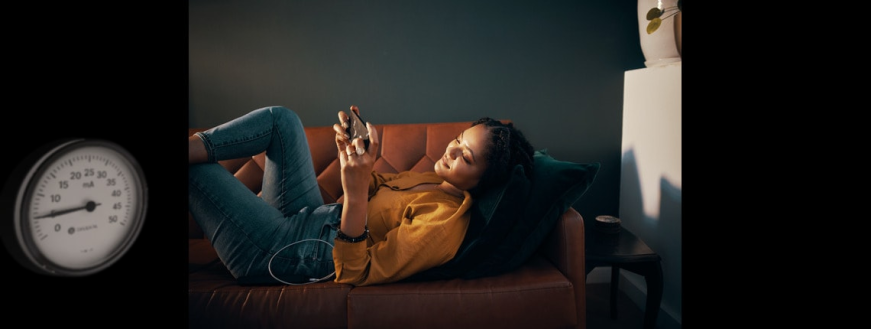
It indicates 5 mA
